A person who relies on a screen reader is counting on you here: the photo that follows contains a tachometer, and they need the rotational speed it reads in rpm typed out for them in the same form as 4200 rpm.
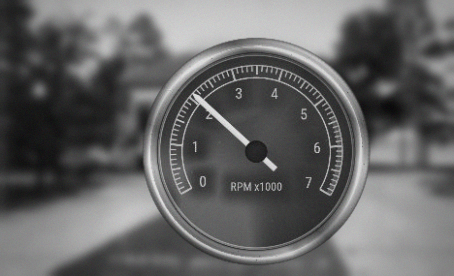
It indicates 2100 rpm
